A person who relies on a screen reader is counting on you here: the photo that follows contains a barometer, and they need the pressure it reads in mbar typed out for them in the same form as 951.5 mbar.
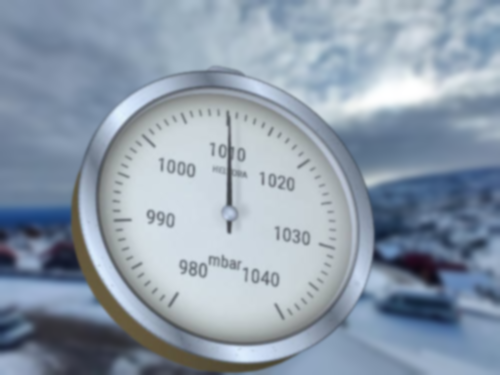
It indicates 1010 mbar
